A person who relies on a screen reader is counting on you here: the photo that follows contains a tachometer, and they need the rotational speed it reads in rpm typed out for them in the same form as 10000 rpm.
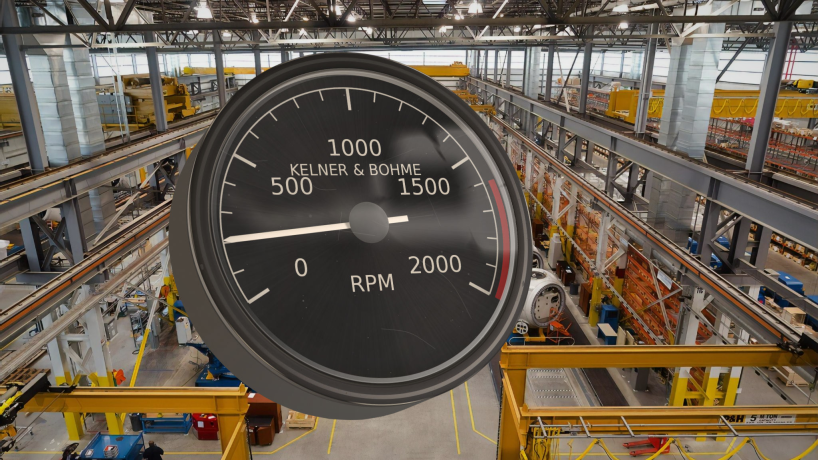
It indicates 200 rpm
